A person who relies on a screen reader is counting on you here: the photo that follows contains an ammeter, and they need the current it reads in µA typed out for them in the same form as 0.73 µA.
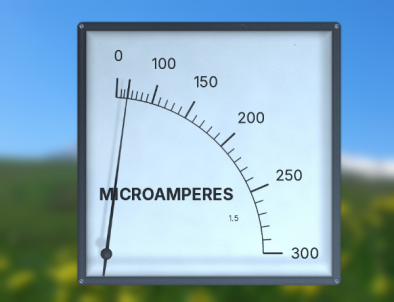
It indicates 50 µA
